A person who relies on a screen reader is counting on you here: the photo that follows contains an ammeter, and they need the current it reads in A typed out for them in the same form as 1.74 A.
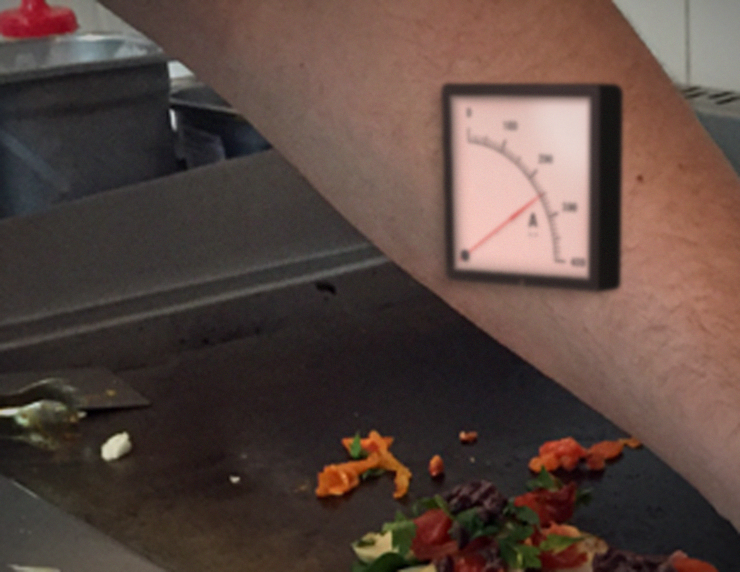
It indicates 250 A
